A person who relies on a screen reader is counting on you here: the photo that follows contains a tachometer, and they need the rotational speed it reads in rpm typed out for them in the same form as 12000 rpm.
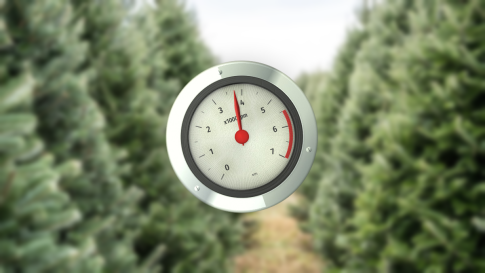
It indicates 3750 rpm
